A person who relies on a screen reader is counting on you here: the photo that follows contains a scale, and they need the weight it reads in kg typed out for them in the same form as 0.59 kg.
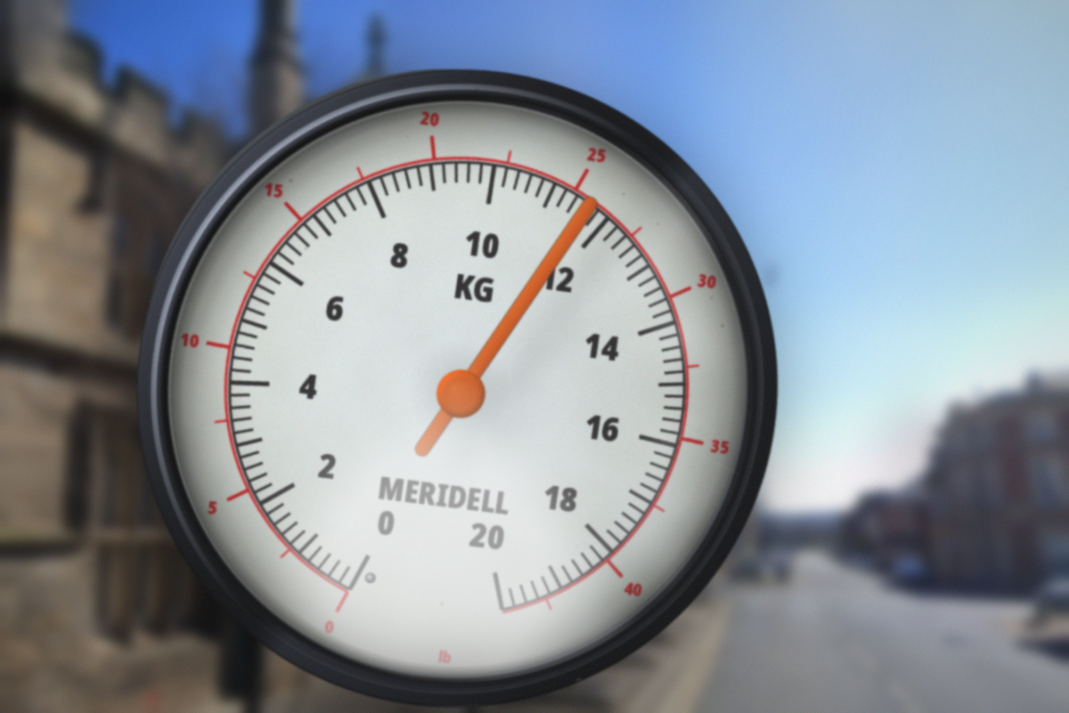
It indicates 11.6 kg
